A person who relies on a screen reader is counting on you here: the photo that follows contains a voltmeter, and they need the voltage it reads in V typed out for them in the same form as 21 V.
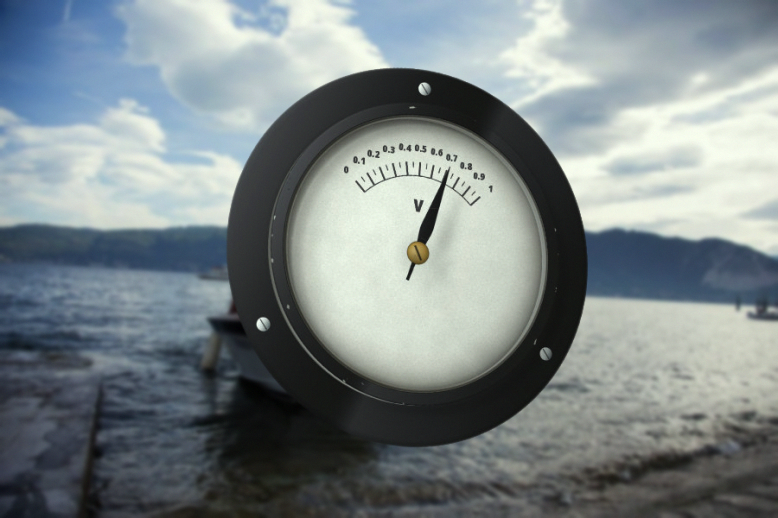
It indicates 0.7 V
